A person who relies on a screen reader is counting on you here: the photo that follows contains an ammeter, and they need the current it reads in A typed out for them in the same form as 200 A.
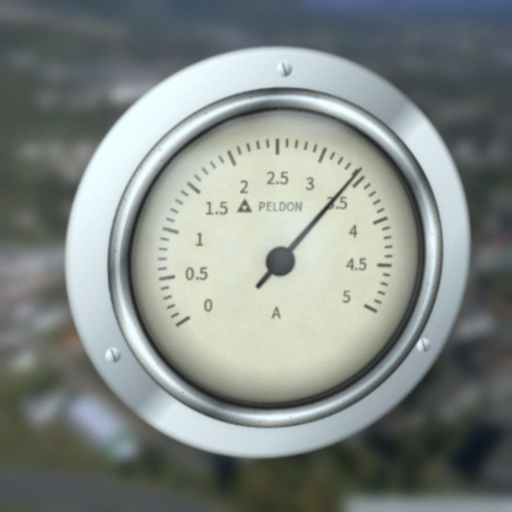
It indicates 3.4 A
